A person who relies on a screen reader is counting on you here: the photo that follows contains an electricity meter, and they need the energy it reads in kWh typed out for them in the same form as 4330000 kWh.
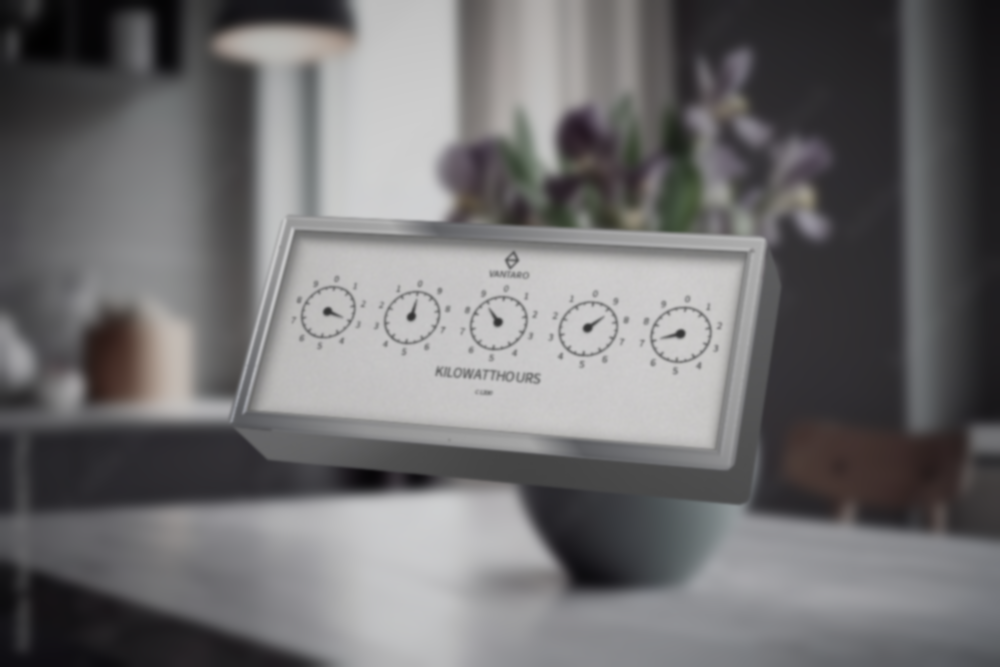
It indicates 29887 kWh
